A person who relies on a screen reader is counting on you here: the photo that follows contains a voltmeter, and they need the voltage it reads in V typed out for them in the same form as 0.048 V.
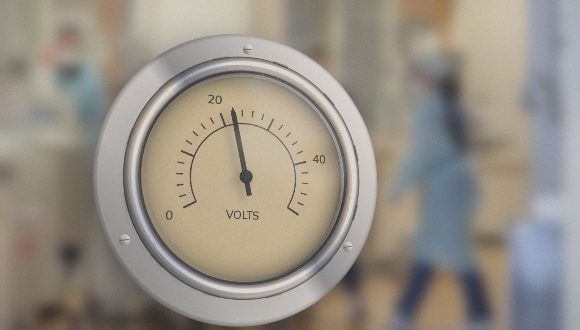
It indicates 22 V
